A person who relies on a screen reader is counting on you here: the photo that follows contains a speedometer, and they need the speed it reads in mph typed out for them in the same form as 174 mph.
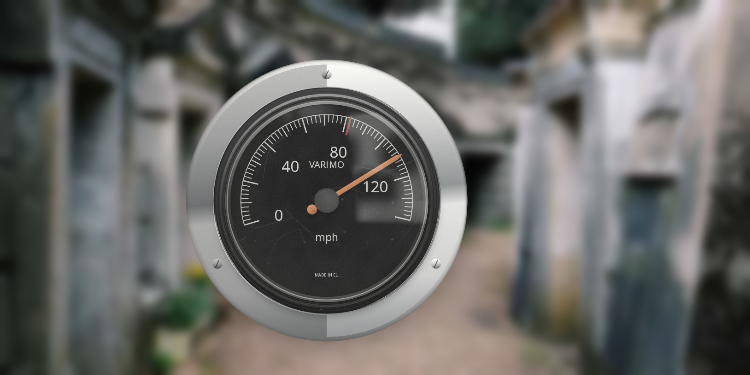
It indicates 110 mph
